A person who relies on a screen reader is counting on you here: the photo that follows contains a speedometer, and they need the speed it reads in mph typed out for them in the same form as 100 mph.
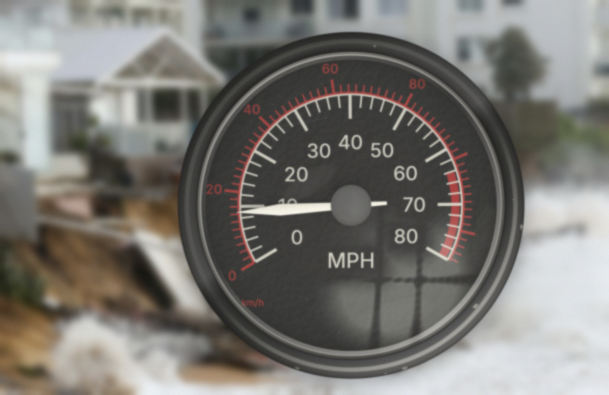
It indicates 9 mph
